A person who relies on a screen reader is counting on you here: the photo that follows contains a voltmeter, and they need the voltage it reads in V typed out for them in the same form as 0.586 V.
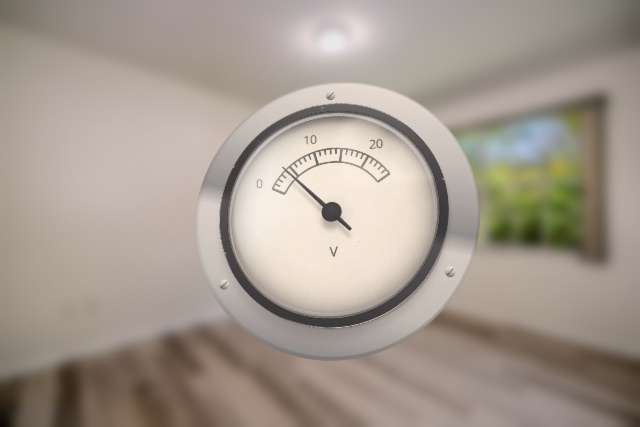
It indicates 4 V
